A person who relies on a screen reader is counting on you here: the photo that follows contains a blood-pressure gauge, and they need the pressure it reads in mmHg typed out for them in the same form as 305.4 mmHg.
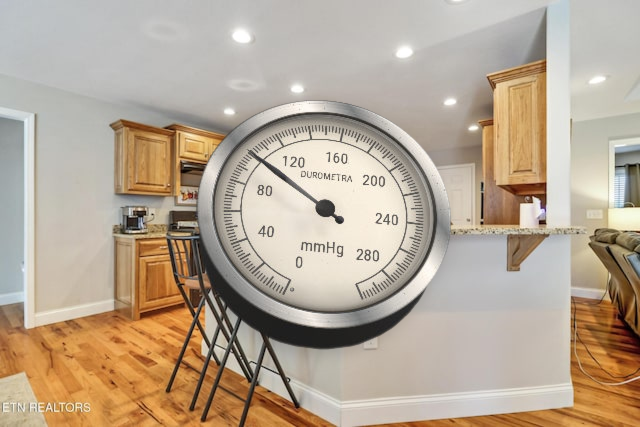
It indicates 100 mmHg
